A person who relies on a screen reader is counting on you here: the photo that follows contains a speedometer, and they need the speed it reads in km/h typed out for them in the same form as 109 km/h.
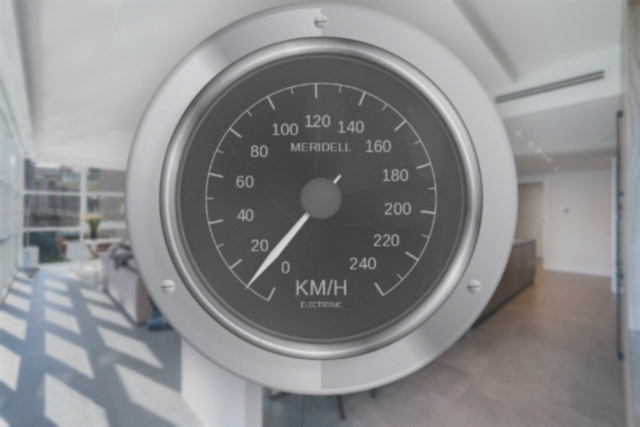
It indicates 10 km/h
